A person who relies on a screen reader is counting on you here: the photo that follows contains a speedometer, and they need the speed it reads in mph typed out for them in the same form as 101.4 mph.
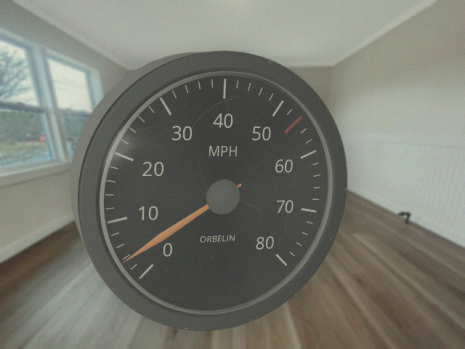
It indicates 4 mph
